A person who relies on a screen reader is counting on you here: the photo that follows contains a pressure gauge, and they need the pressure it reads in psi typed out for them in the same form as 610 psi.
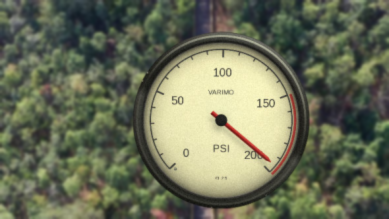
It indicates 195 psi
